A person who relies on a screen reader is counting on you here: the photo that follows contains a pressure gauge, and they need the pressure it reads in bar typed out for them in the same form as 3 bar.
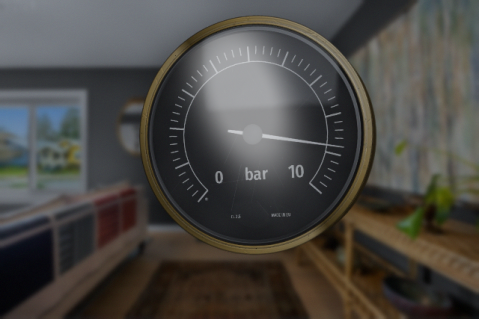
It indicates 8.8 bar
